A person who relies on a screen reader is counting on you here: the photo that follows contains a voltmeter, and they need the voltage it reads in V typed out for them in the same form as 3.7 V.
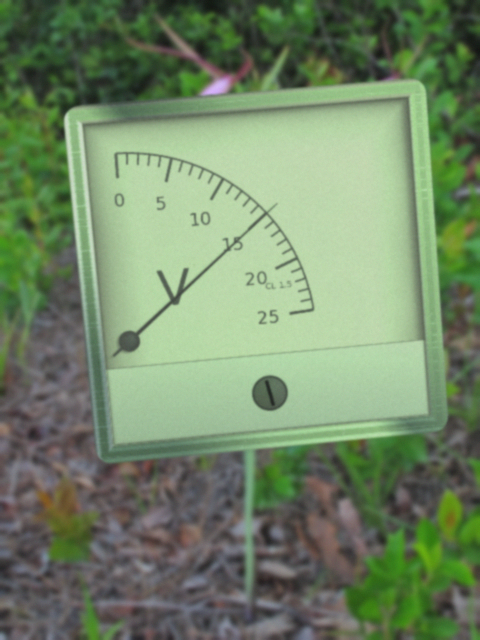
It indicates 15 V
